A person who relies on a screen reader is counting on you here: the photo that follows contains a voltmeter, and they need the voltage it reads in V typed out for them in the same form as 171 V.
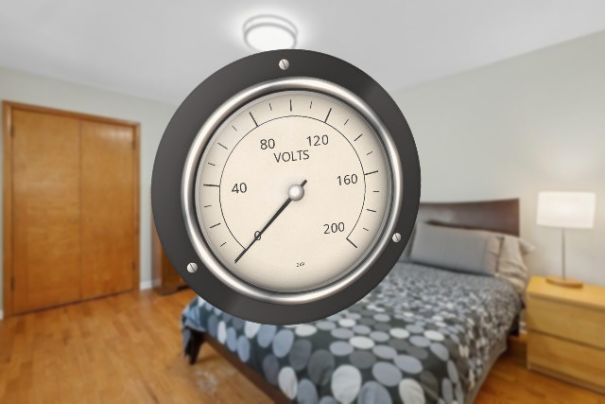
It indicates 0 V
